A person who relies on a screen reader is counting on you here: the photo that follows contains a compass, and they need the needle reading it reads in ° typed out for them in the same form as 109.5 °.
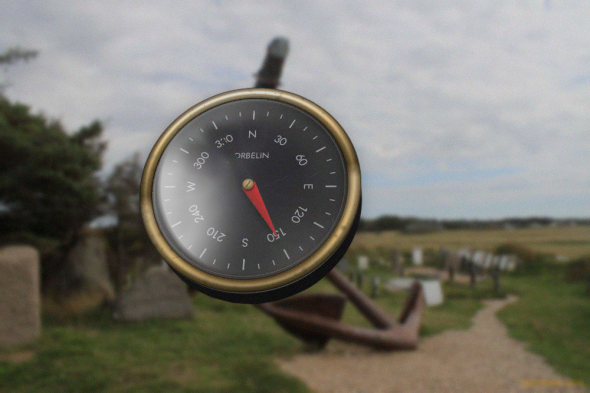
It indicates 150 °
